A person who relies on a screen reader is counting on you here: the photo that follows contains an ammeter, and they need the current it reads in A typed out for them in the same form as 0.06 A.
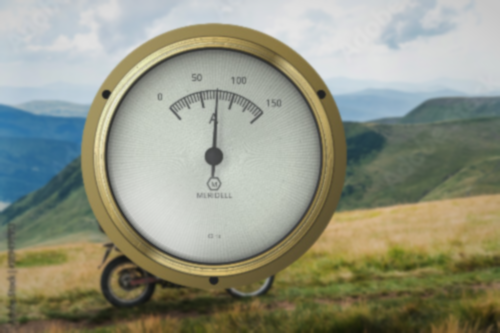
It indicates 75 A
